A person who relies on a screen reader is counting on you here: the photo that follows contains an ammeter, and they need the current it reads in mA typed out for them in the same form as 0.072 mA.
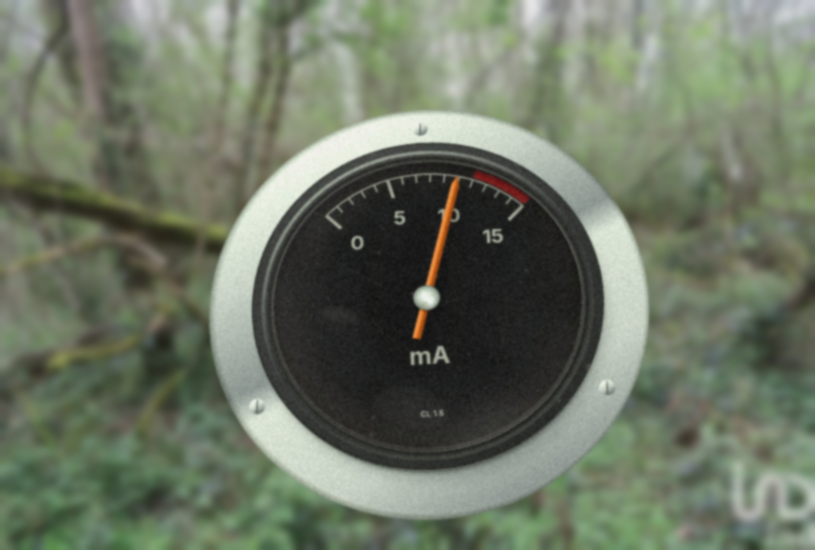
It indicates 10 mA
